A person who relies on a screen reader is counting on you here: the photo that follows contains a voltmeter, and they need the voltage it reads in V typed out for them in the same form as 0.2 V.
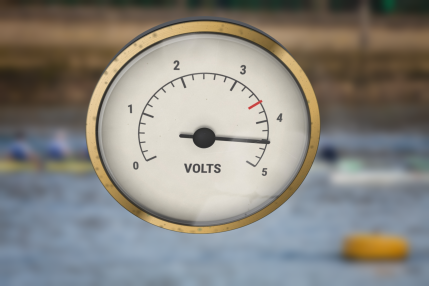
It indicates 4.4 V
